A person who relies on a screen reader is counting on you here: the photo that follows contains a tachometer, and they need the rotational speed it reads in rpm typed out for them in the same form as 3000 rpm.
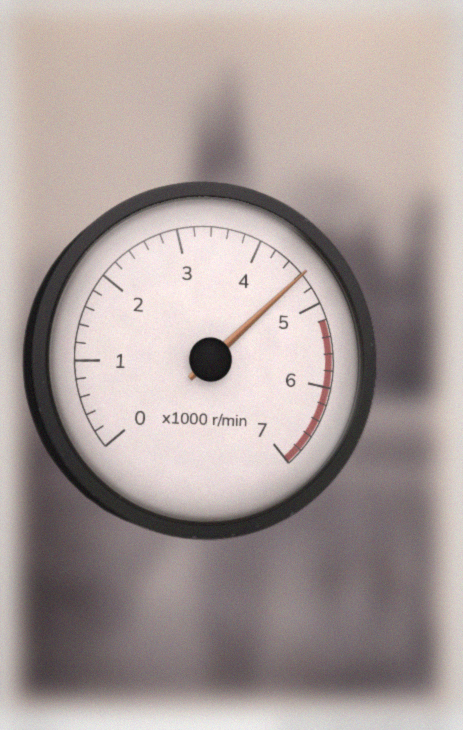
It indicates 4600 rpm
